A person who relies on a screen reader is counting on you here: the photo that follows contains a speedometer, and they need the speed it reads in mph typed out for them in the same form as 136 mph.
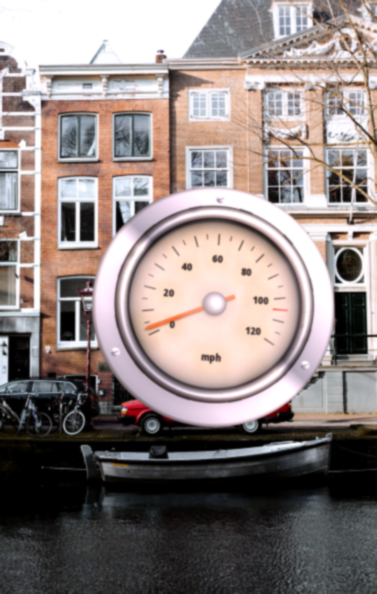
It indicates 2.5 mph
